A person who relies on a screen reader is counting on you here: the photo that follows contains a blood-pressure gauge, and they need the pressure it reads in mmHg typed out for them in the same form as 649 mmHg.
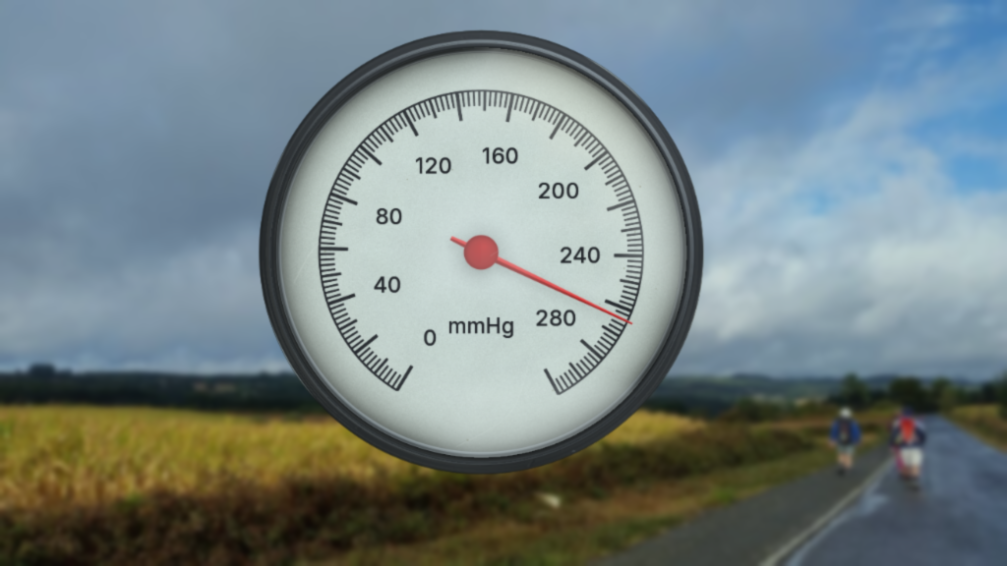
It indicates 264 mmHg
